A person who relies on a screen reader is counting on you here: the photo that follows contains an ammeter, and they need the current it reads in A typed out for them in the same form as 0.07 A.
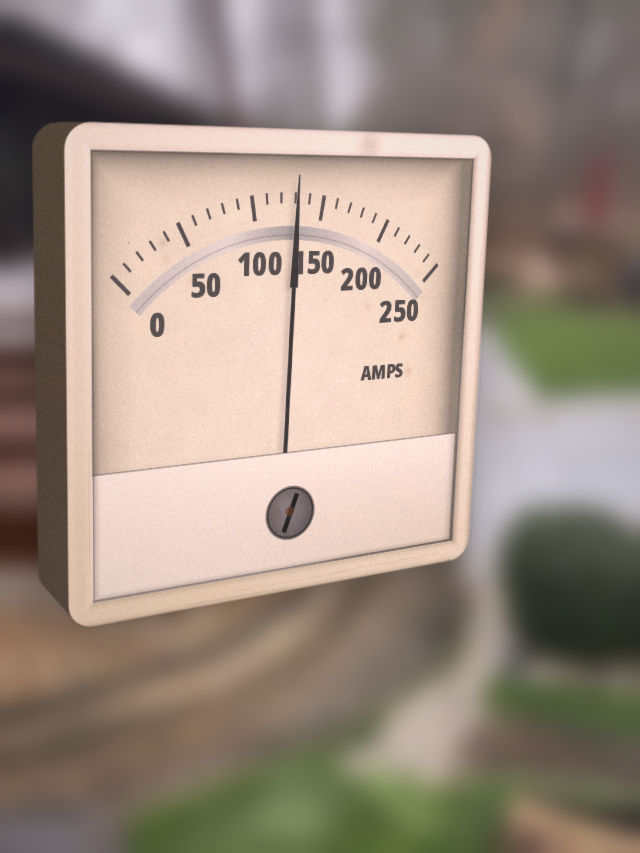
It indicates 130 A
